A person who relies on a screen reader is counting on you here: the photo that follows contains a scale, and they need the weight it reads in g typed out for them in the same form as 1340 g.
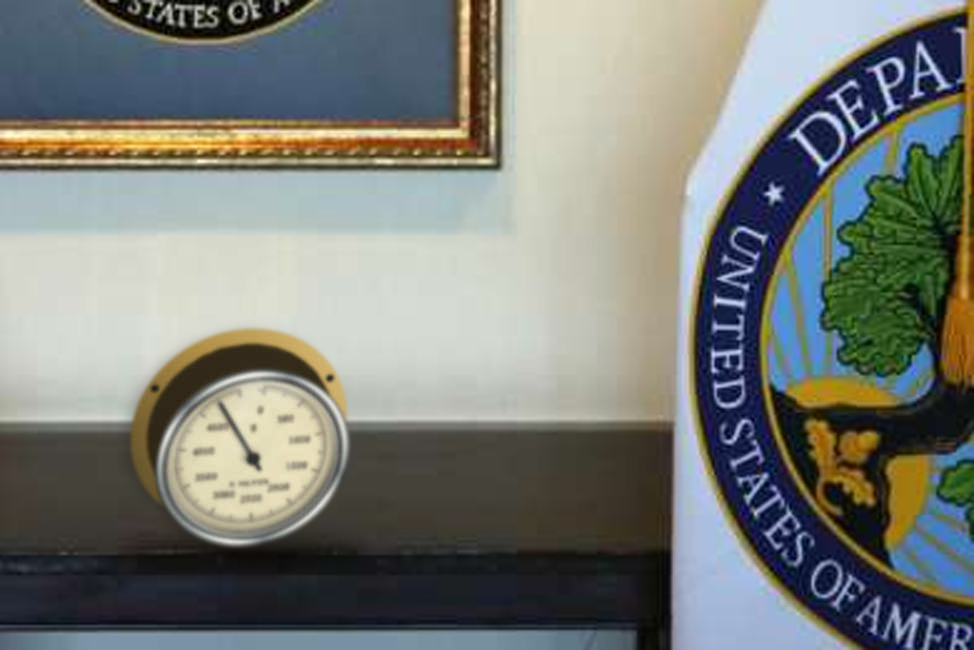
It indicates 4750 g
